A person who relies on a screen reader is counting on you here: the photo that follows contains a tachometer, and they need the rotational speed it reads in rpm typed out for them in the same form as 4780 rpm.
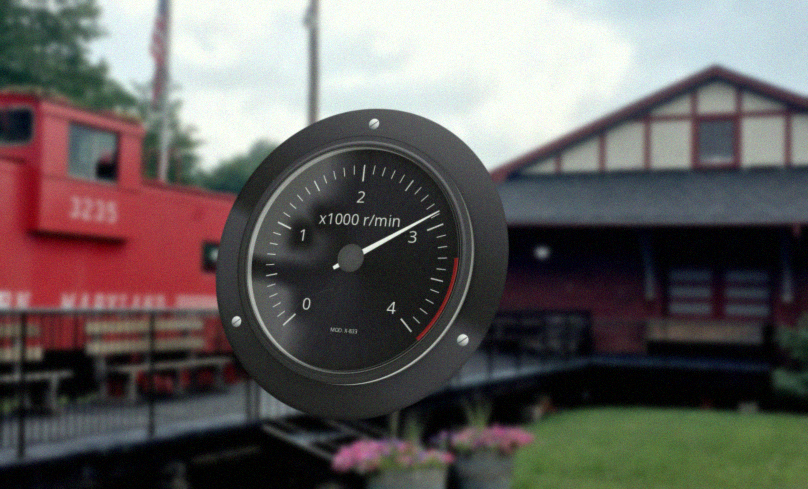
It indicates 2900 rpm
